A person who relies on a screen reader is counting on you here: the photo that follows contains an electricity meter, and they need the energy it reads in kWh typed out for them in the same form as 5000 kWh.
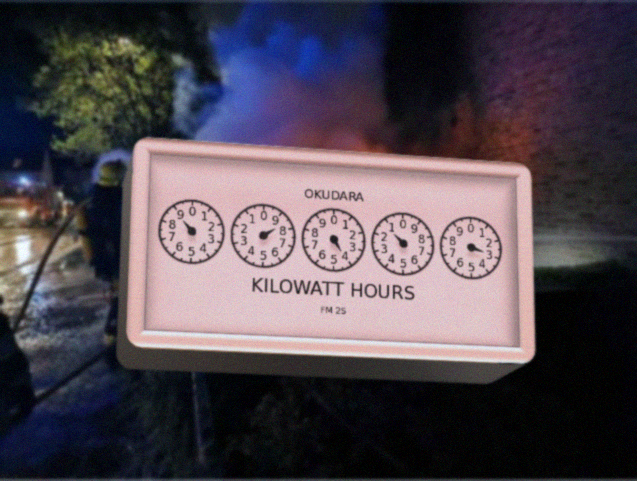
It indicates 88413 kWh
